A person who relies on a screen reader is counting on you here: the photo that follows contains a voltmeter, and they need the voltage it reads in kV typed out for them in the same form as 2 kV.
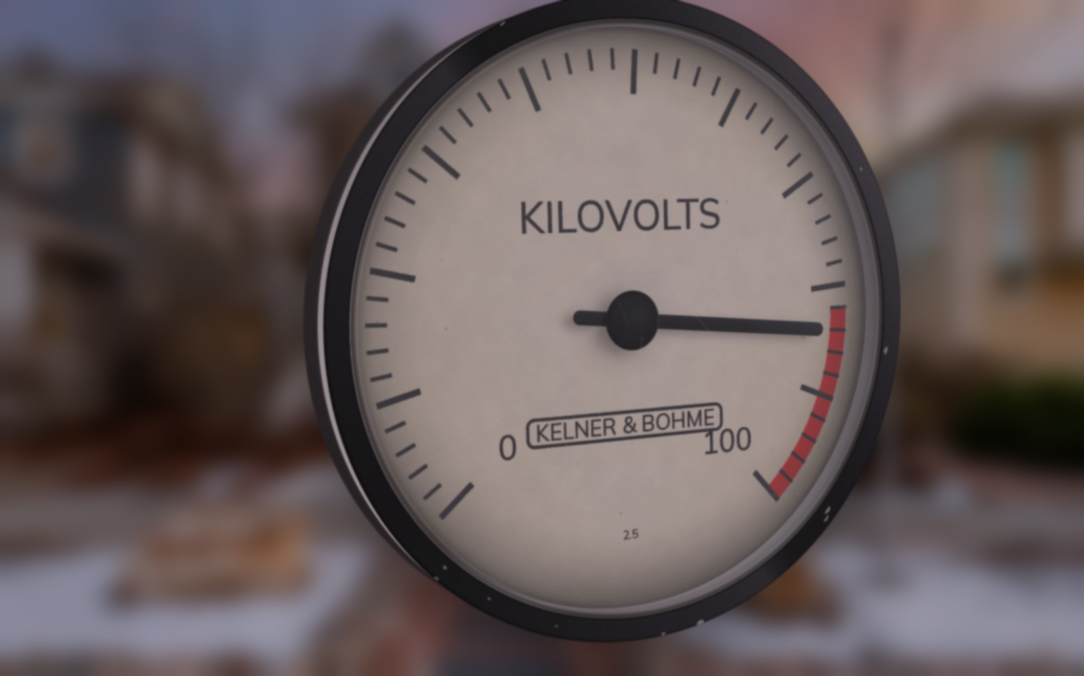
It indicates 84 kV
